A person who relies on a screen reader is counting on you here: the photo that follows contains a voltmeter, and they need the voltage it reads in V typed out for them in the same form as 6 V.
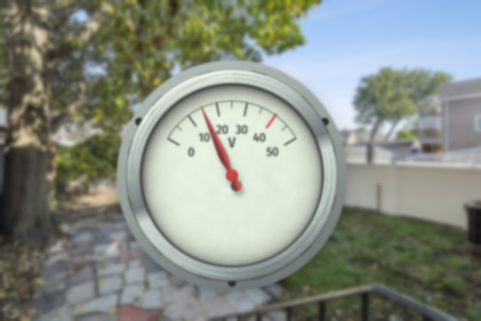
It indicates 15 V
